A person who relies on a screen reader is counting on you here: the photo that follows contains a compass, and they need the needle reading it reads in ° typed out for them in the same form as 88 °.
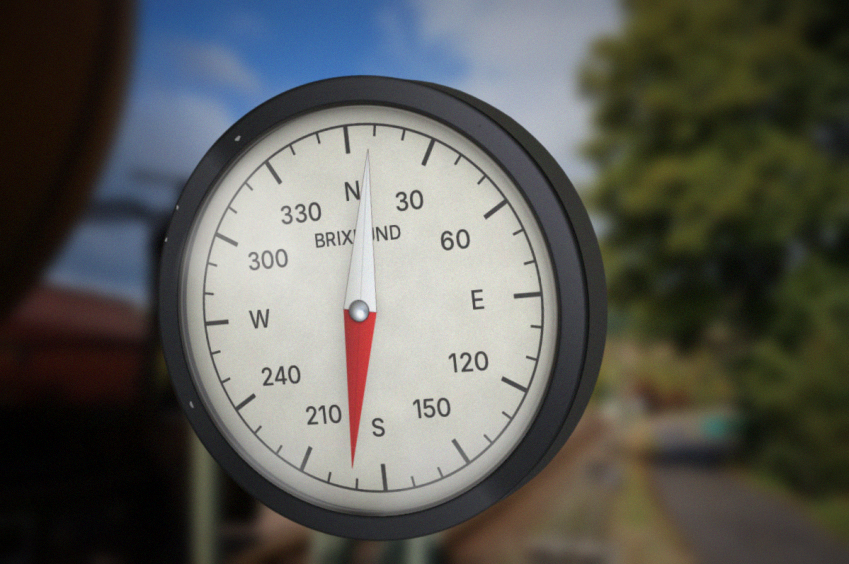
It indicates 190 °
